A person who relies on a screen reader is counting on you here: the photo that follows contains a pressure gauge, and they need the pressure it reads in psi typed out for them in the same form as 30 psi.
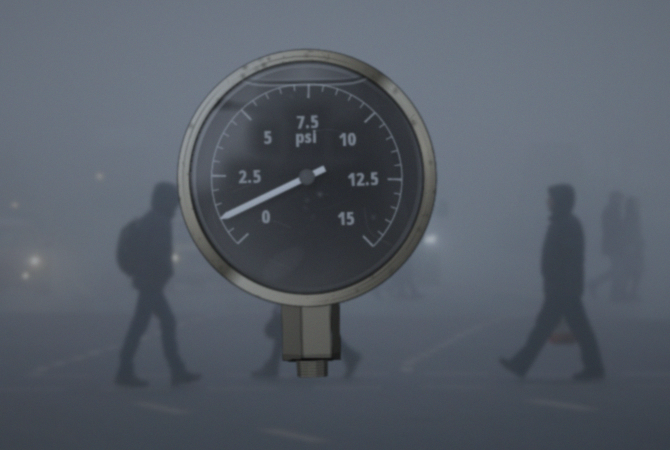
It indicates 1 psi
